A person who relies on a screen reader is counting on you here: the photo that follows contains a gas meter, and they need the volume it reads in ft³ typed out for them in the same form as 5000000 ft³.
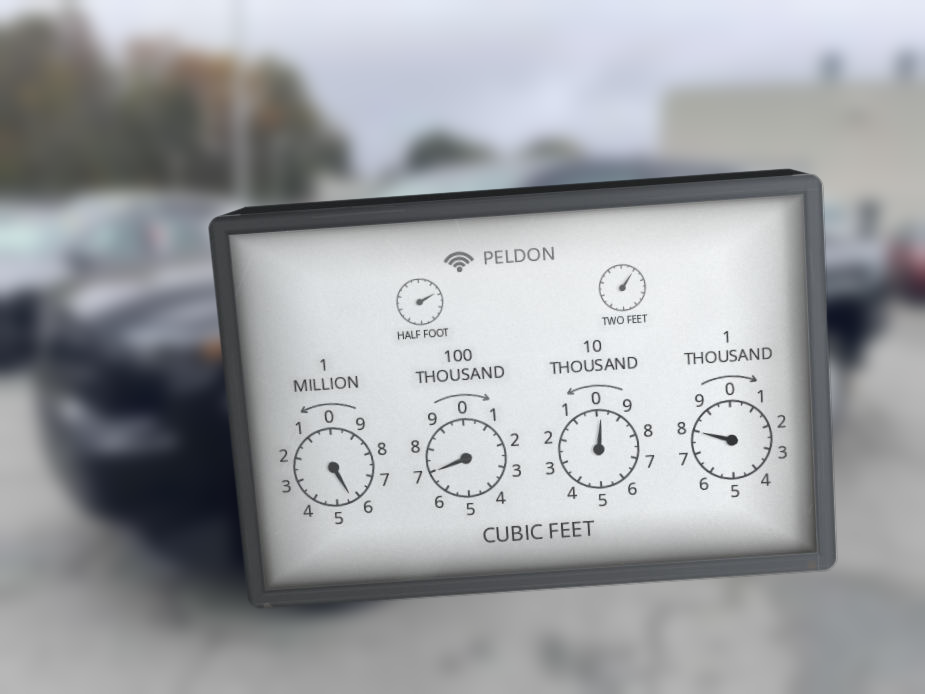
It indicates 569800 ft³
